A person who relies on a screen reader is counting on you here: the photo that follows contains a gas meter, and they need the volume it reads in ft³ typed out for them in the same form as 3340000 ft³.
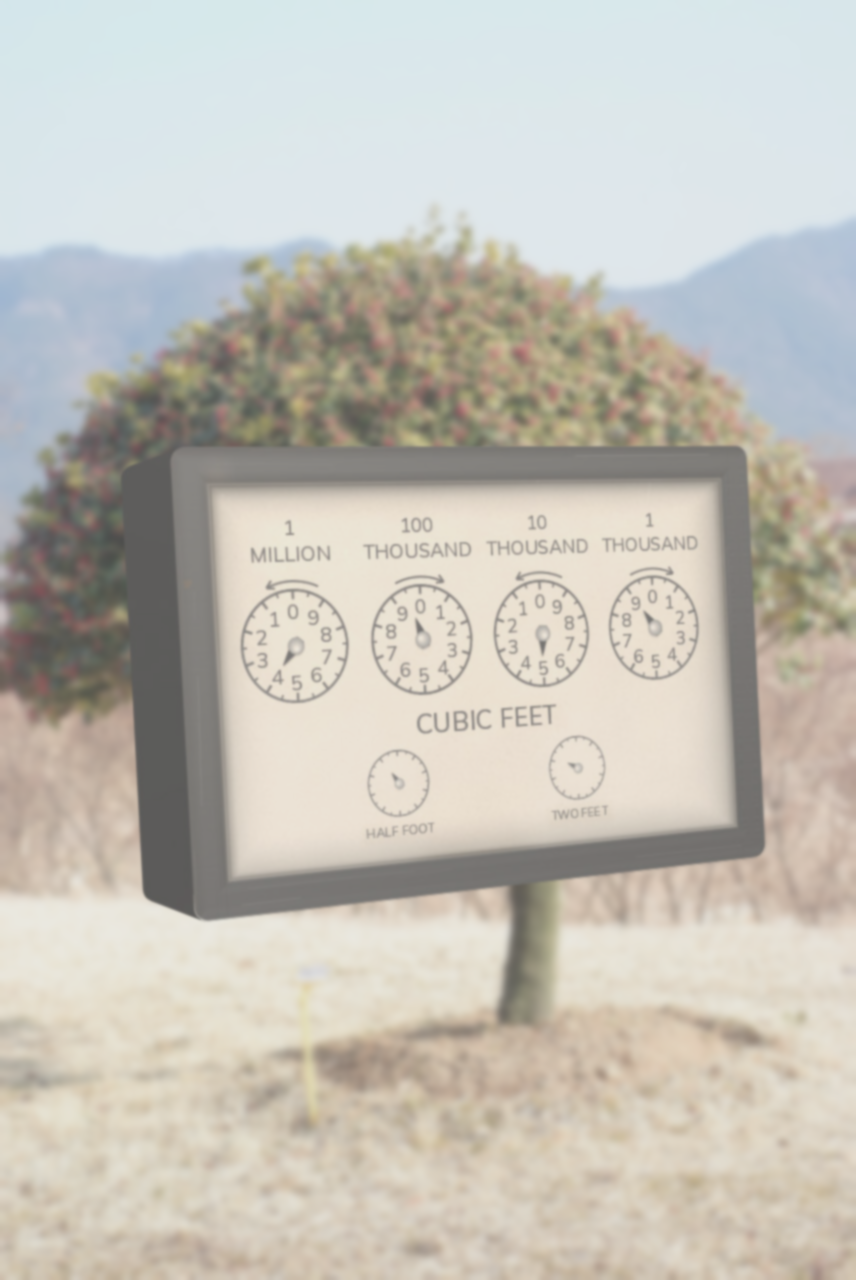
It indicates 394900 ft³
